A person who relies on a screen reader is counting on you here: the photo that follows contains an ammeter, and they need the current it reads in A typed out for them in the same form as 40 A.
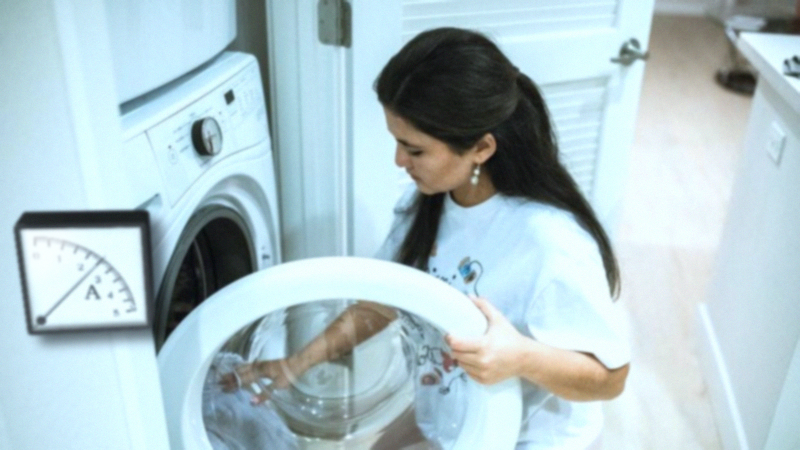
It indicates 2.5 A
